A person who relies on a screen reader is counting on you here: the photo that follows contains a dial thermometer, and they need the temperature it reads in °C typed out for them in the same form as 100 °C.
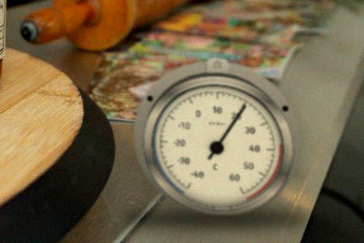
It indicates 20 °C
